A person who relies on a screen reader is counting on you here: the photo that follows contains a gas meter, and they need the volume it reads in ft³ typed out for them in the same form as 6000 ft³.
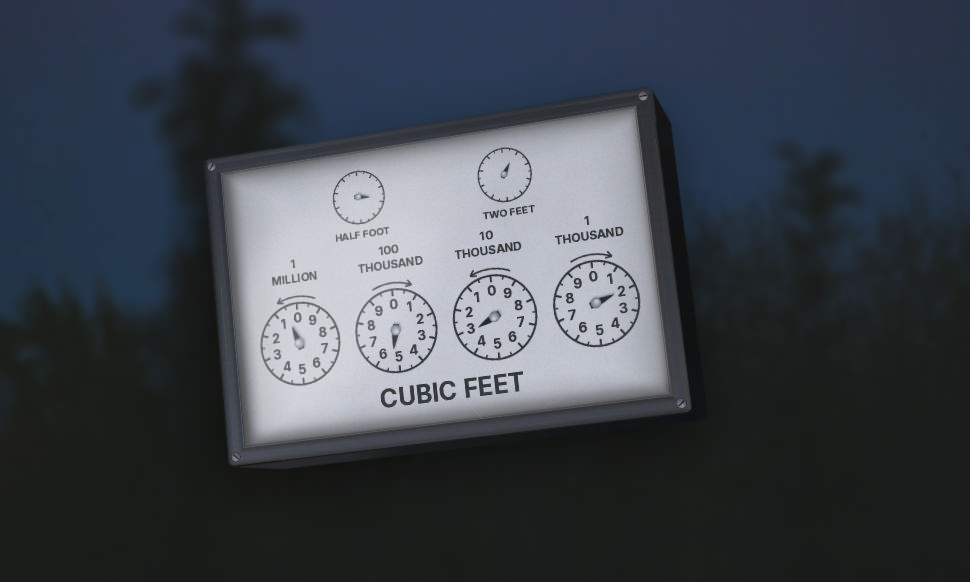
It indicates 53200 ft³
